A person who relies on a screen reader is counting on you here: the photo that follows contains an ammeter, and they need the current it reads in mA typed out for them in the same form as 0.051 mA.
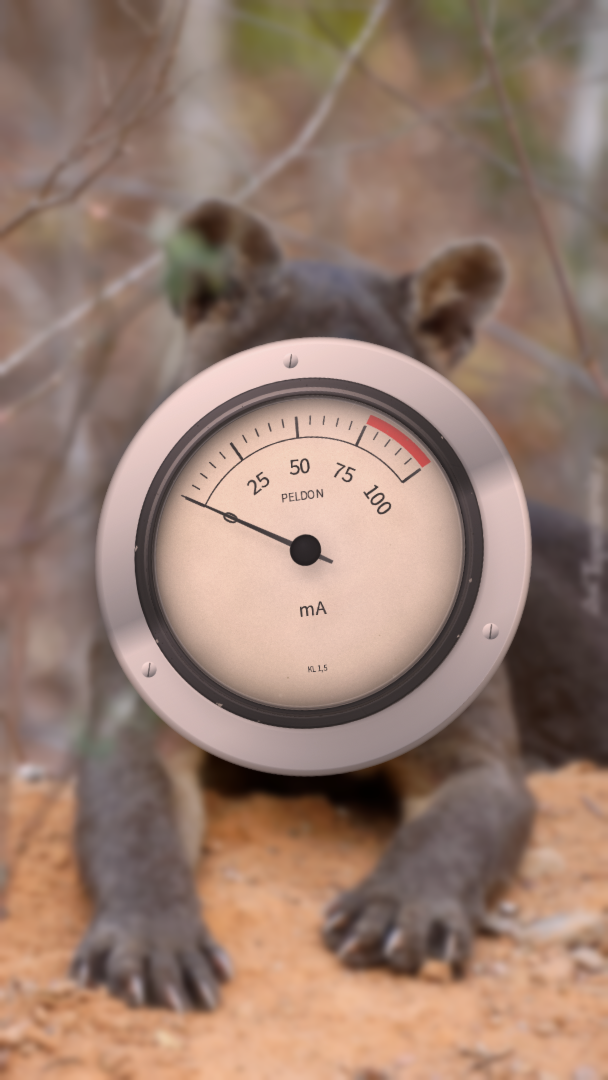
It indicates 0 mA
